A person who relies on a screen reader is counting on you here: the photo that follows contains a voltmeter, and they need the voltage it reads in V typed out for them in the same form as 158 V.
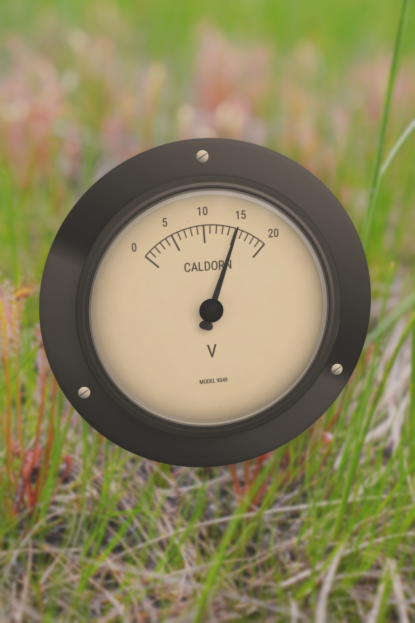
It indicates 15 V
